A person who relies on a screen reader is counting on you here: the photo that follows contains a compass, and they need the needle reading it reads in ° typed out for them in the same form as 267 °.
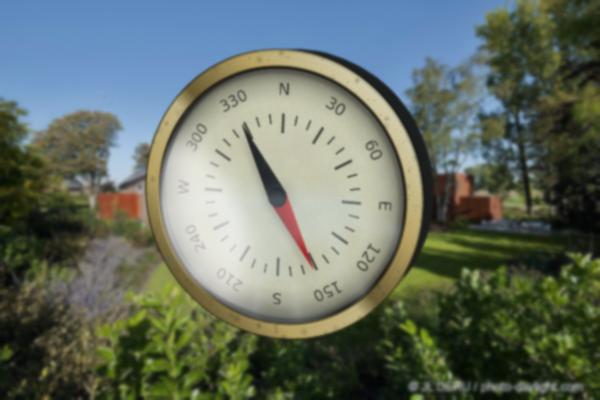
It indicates 150 °
